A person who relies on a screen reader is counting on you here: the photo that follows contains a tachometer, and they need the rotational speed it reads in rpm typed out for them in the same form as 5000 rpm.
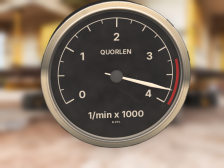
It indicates 3750 rpm
